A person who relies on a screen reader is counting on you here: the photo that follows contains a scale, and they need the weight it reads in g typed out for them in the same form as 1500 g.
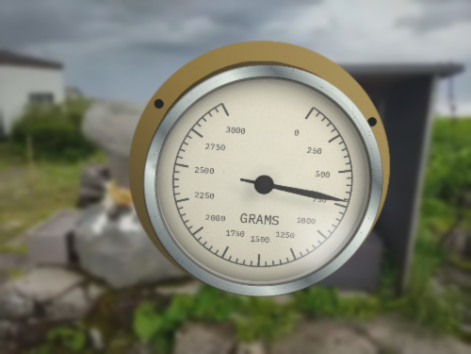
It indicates 700 g
